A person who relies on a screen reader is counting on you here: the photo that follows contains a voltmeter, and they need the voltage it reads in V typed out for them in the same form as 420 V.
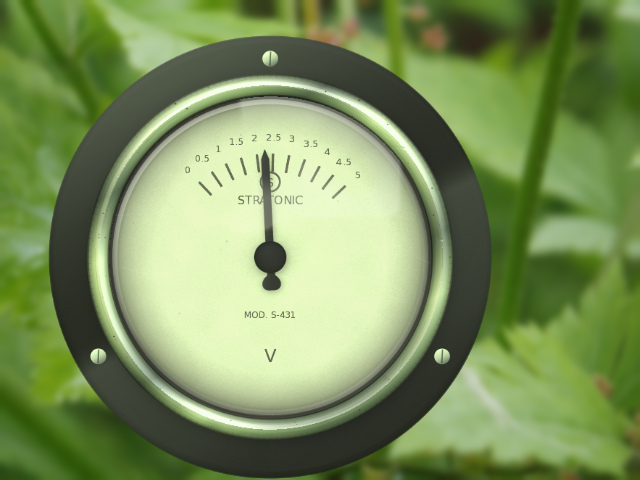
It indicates 2.25 V
